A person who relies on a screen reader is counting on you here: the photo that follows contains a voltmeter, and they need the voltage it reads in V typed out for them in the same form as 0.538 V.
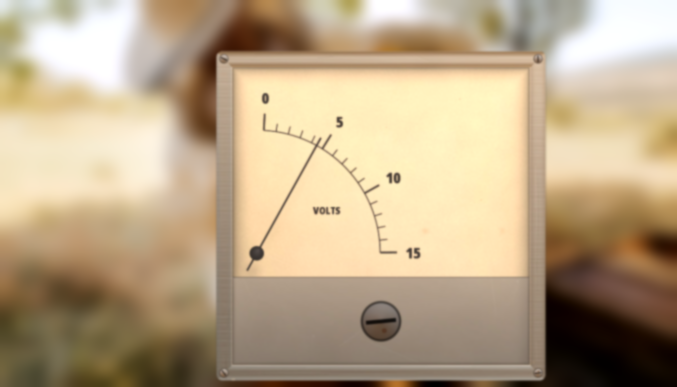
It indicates 4.5 V
